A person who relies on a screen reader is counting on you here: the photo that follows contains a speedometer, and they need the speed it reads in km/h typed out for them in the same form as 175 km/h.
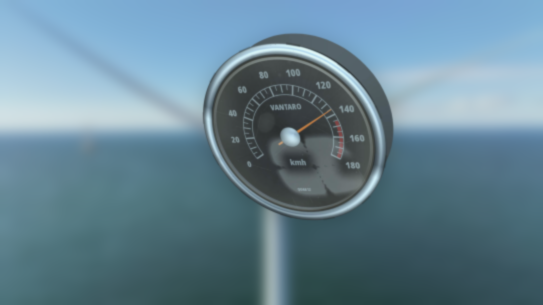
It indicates 135 km/h
